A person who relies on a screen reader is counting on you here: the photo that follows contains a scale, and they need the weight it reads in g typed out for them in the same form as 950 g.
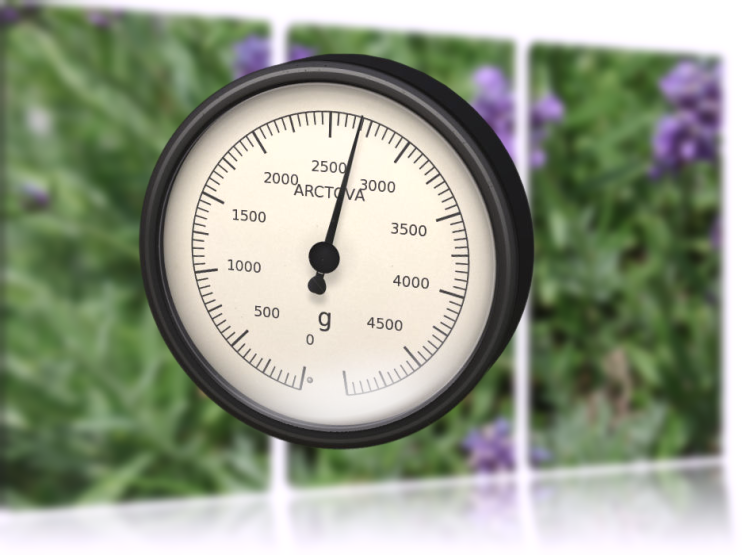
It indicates 2700 g
